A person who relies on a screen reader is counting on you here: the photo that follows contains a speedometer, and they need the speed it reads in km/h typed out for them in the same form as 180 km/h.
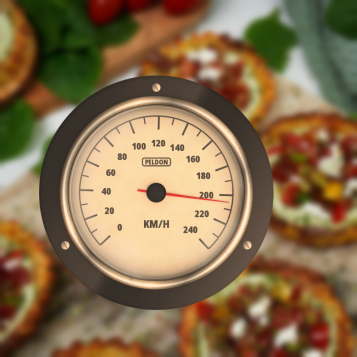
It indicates 205 km/h
